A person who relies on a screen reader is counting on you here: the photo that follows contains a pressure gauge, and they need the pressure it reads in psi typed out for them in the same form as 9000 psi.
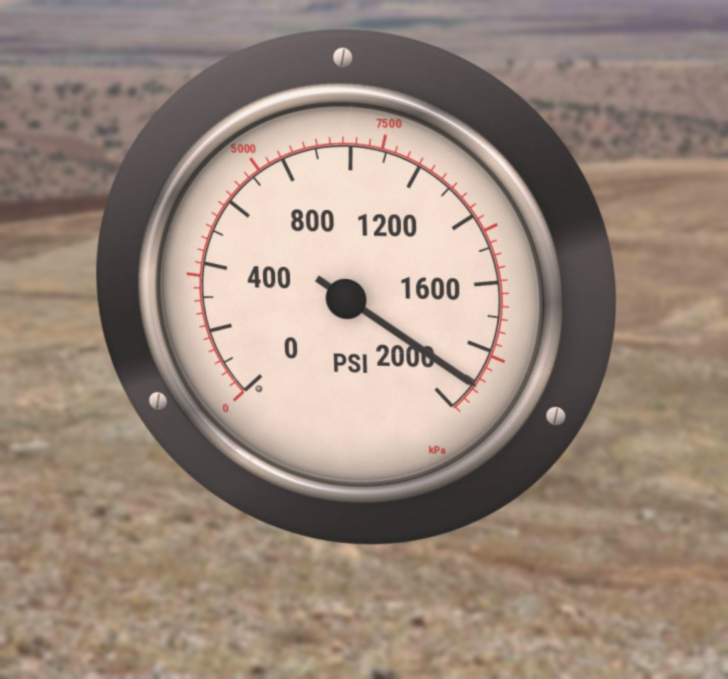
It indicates 1900 psi
